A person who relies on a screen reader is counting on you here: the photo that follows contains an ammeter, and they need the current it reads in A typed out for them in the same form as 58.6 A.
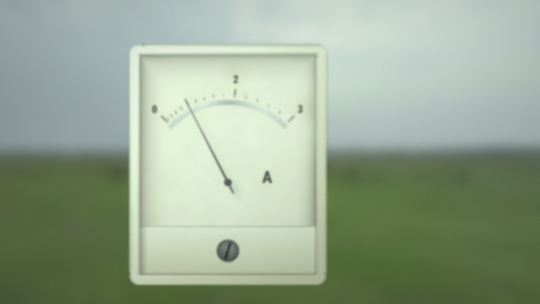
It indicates 1 A
